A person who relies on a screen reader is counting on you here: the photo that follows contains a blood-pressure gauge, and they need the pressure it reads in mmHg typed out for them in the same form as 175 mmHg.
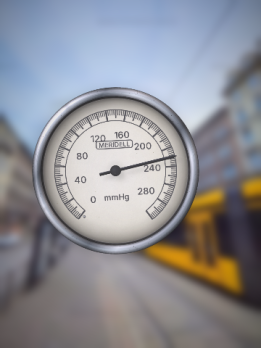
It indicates 230 mmHg
